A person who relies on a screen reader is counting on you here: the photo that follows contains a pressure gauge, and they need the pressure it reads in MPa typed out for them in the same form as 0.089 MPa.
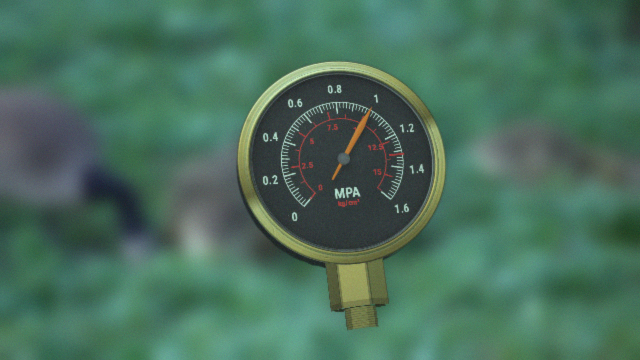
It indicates 1 MPa
